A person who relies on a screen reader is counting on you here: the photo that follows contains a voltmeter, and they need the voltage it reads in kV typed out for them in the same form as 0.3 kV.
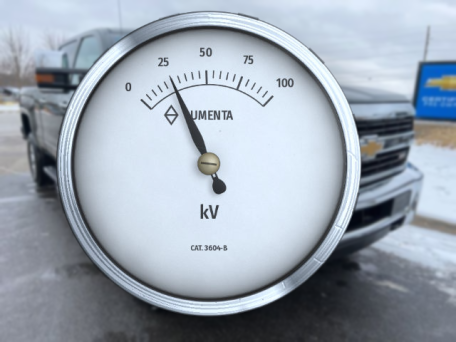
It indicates 25 kV
